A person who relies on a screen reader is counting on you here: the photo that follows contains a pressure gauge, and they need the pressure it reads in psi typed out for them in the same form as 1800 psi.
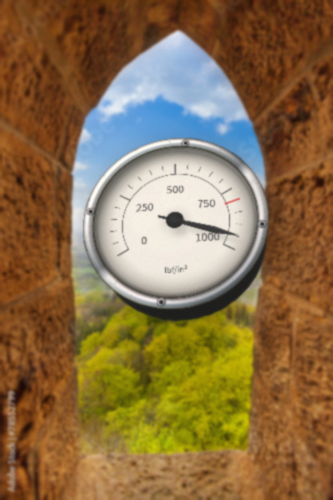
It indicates 950 psi
